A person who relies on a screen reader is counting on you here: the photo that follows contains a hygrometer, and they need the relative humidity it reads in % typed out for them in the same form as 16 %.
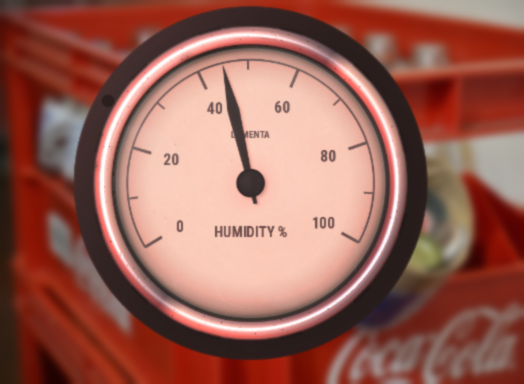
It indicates 45 %
